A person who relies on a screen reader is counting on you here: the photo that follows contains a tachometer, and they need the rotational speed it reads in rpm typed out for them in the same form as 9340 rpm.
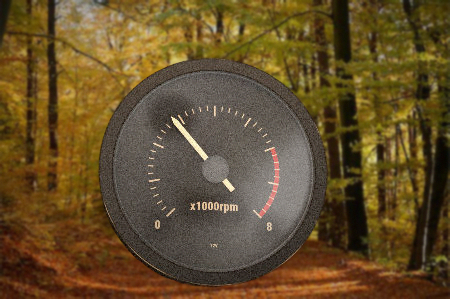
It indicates 2800 rpm
